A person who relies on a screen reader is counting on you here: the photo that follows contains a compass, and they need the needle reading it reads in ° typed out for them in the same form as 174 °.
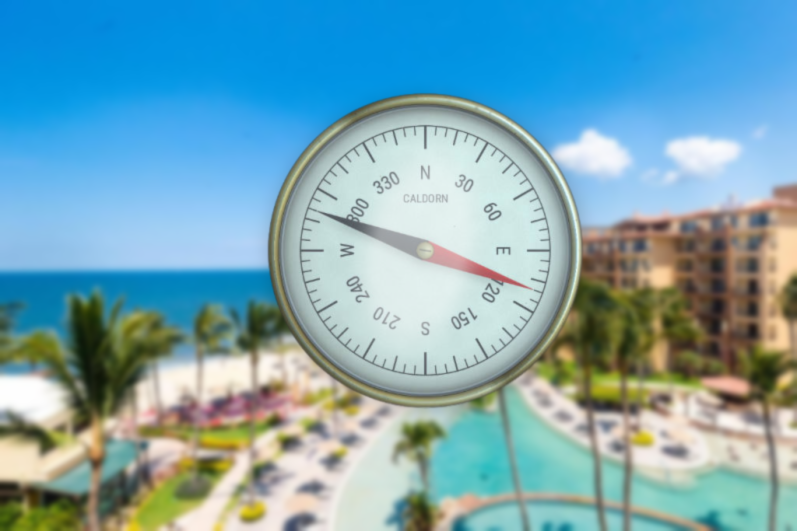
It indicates 110 °
